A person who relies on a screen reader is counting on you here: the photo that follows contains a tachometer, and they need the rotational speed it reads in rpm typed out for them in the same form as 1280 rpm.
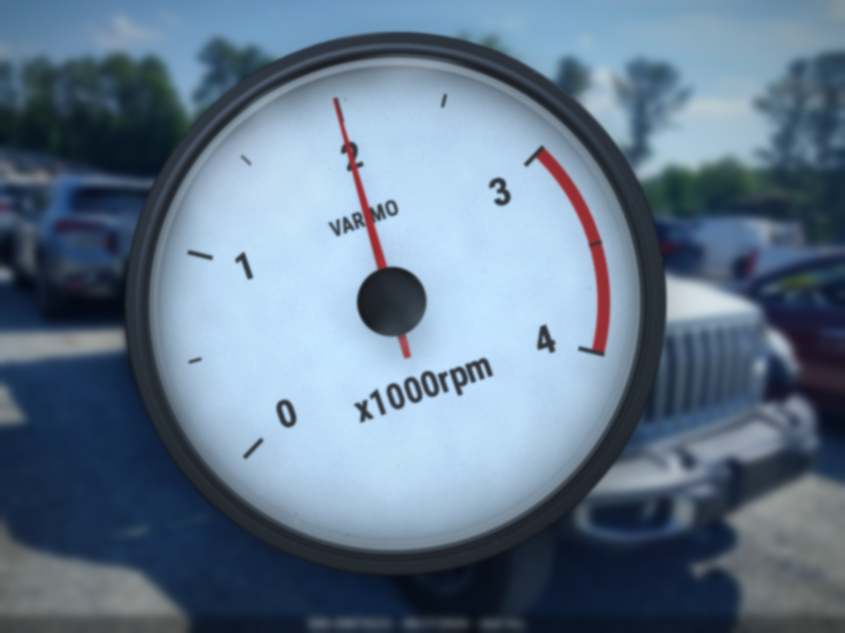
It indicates 2000 rpm
